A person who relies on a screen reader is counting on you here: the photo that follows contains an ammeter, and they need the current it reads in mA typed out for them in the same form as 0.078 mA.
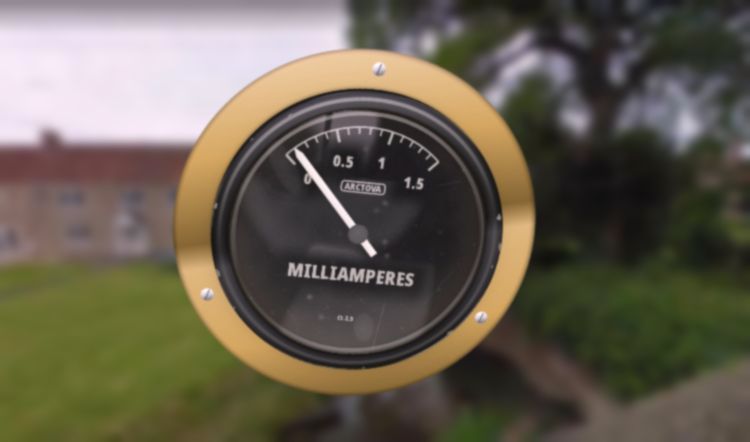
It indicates 0.1 mA
